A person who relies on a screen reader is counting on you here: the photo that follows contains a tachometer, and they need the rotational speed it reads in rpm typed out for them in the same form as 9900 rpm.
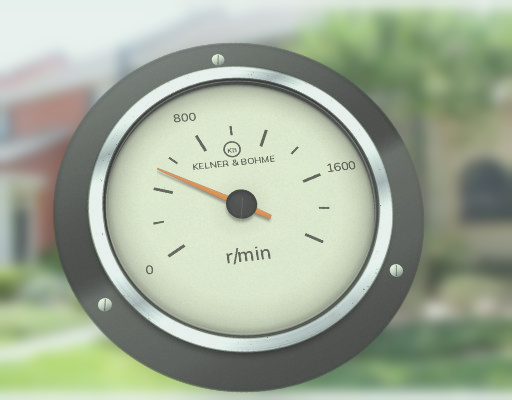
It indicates 500 rpm
